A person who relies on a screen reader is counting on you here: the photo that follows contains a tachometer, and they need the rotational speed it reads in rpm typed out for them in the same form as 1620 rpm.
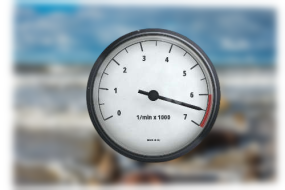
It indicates 6500 rpm
